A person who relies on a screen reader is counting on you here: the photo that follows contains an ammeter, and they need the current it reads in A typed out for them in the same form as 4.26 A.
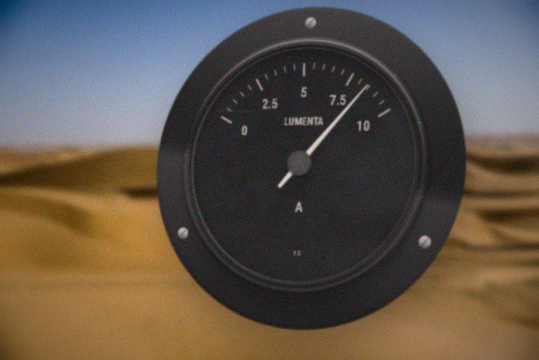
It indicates 8.5 A
